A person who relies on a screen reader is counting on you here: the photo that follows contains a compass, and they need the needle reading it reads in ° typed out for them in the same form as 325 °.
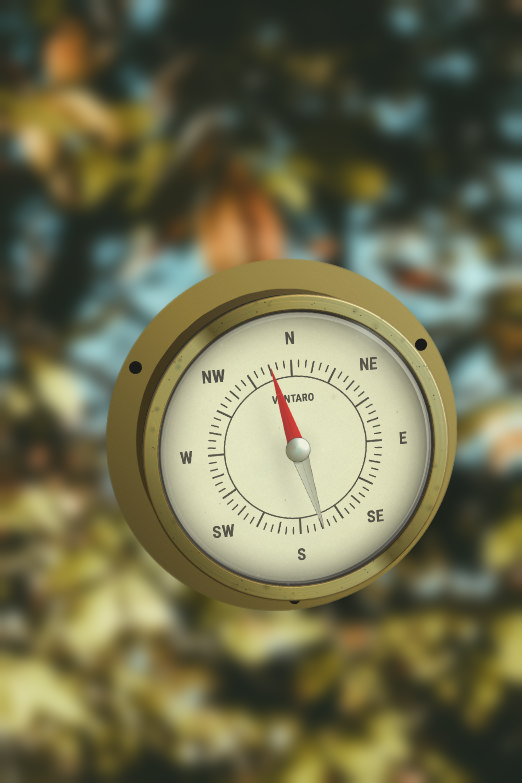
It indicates 345 °
